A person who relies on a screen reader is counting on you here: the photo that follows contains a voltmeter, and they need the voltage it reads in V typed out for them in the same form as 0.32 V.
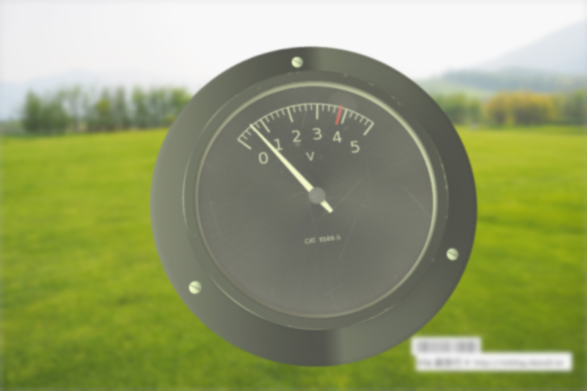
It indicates 0.6 V
